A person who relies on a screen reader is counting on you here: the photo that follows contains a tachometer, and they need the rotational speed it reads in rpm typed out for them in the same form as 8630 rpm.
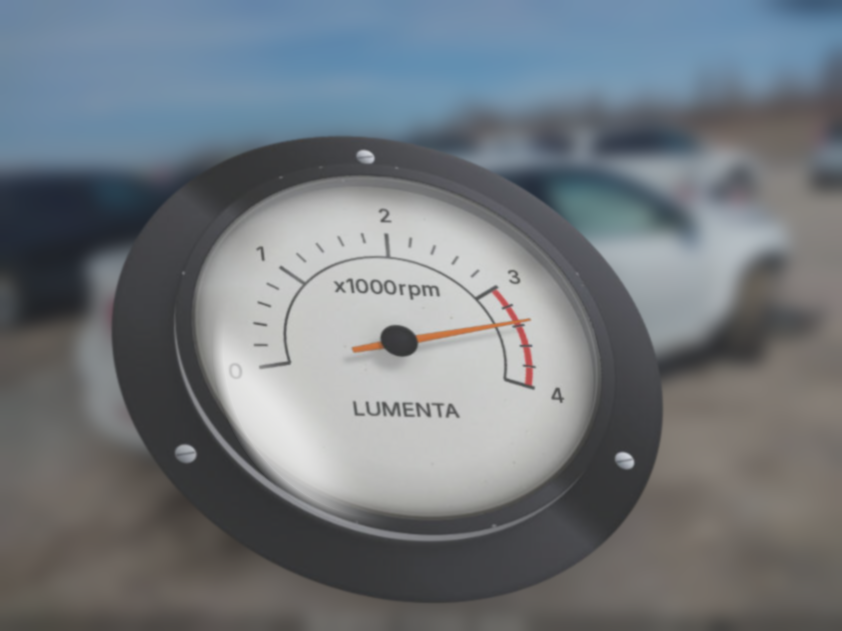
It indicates 3400 rpm
